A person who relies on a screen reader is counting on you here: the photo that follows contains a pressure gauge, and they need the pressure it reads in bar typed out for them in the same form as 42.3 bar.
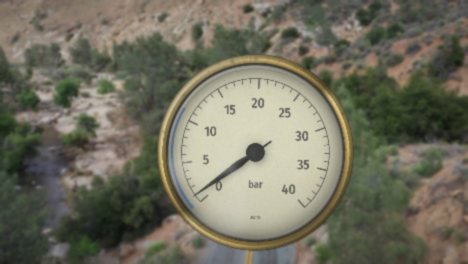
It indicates 1 bar
